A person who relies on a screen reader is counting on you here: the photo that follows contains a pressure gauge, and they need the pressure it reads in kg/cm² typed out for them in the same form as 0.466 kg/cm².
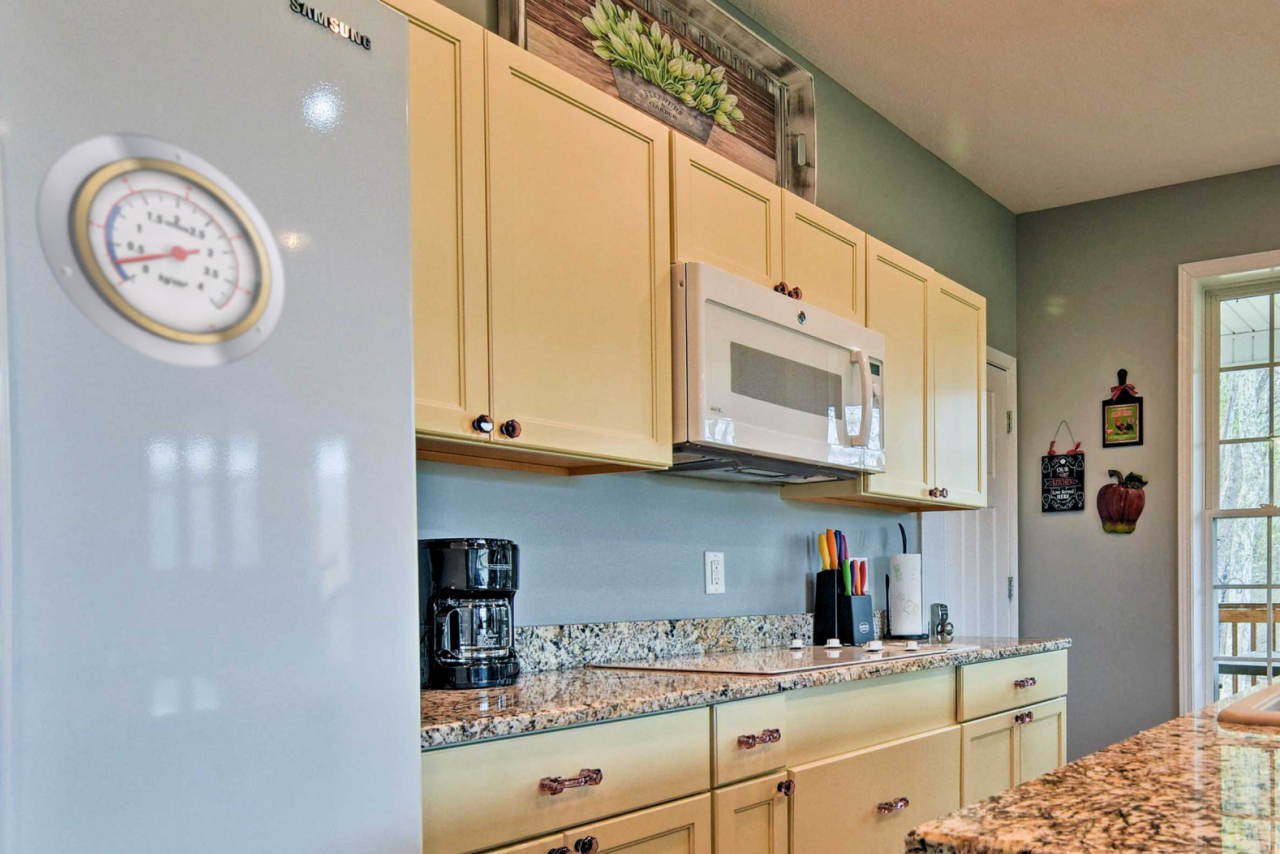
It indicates 0.25 kg/cm²
